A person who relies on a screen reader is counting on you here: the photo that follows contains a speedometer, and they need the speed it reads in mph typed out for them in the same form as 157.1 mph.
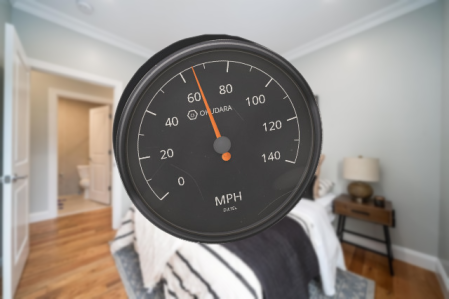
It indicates 65 mph
